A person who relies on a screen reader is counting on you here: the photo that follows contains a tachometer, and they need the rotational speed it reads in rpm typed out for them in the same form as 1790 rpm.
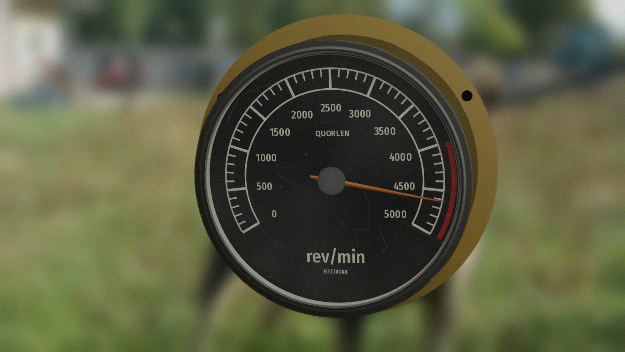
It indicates 4600 rpm
